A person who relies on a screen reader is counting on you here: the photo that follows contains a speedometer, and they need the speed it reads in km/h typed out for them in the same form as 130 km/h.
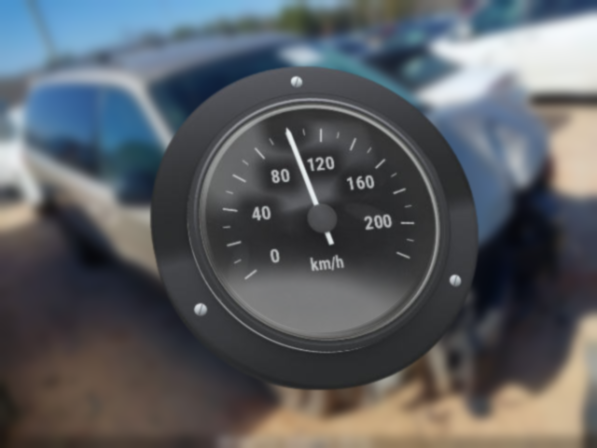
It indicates 100 km/h
